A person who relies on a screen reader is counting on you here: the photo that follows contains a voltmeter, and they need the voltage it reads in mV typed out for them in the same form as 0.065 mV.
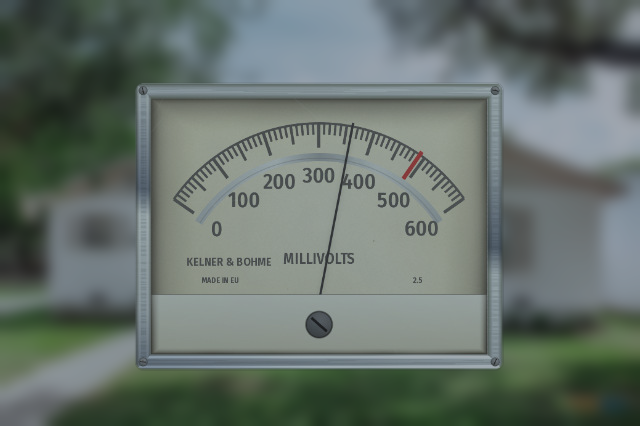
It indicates 360 mV
